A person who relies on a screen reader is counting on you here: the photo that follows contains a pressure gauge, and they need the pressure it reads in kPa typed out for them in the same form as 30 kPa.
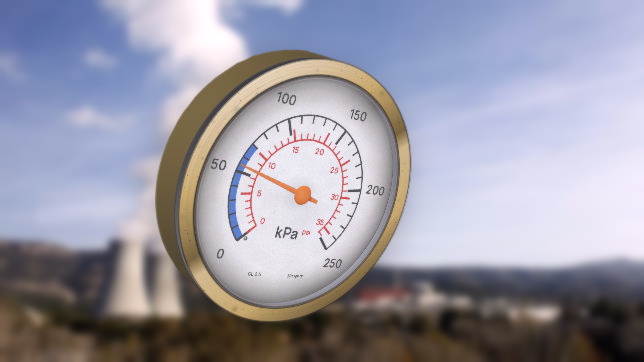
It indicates 55 kPa
